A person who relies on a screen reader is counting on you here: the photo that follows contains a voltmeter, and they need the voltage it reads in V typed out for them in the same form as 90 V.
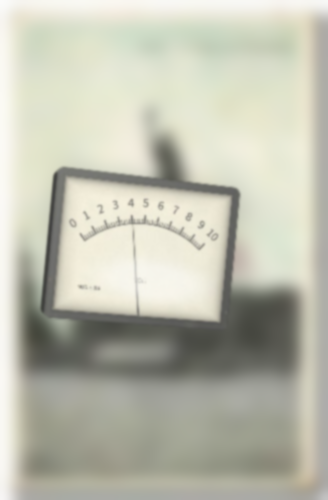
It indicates 4 V
